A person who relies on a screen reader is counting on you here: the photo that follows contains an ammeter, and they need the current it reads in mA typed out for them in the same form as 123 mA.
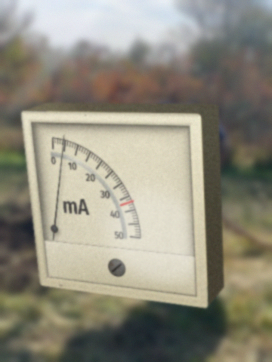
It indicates 5 mA
